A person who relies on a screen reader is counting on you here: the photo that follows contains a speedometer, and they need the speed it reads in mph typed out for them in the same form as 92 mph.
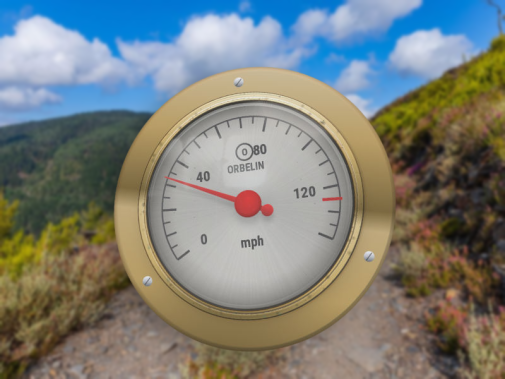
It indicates 32.5 mph
